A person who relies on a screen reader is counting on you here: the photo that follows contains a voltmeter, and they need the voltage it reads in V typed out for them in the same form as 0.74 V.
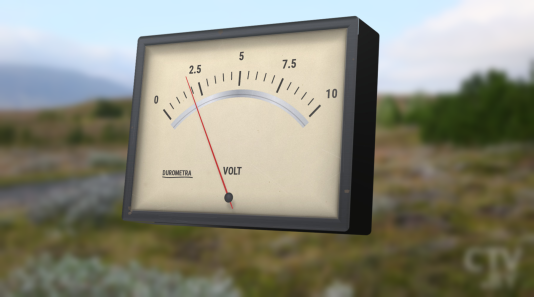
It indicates 2 V
